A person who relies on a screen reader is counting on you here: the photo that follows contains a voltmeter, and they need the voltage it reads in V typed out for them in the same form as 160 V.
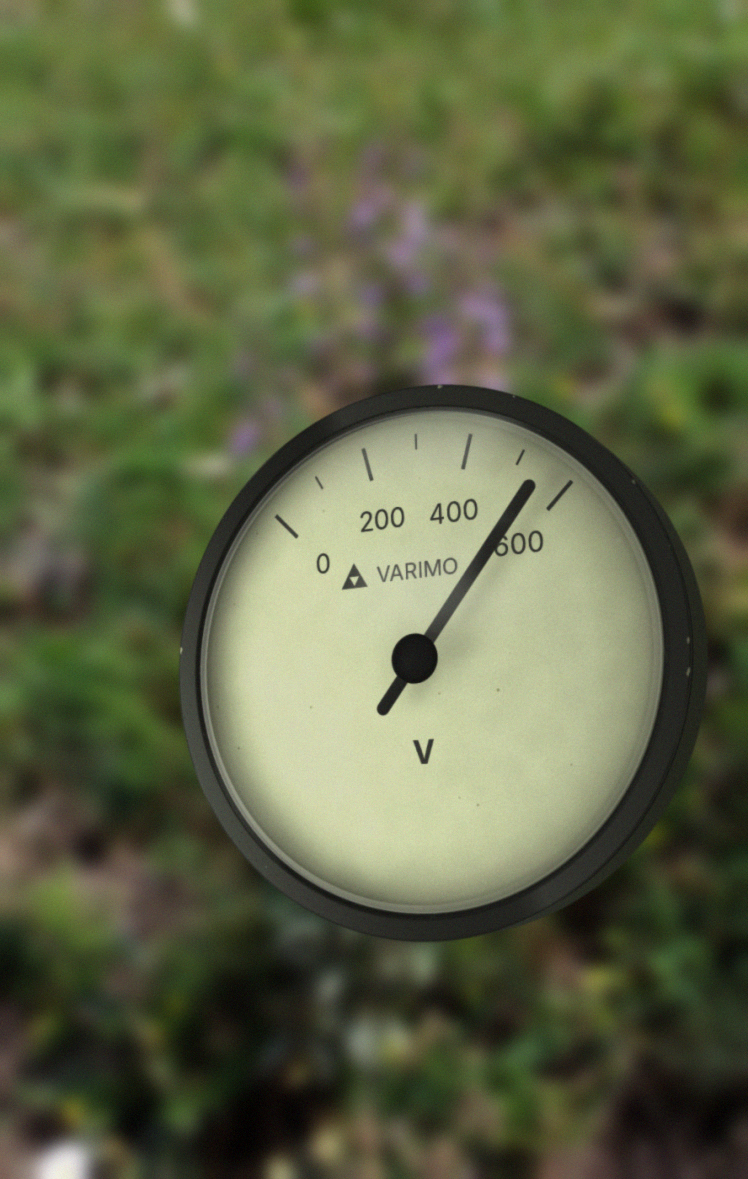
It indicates 550 V
